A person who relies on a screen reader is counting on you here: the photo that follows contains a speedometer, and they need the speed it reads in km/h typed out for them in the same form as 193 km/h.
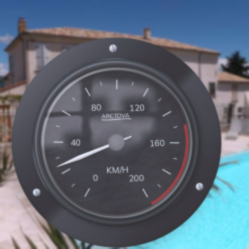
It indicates 25 km/h
